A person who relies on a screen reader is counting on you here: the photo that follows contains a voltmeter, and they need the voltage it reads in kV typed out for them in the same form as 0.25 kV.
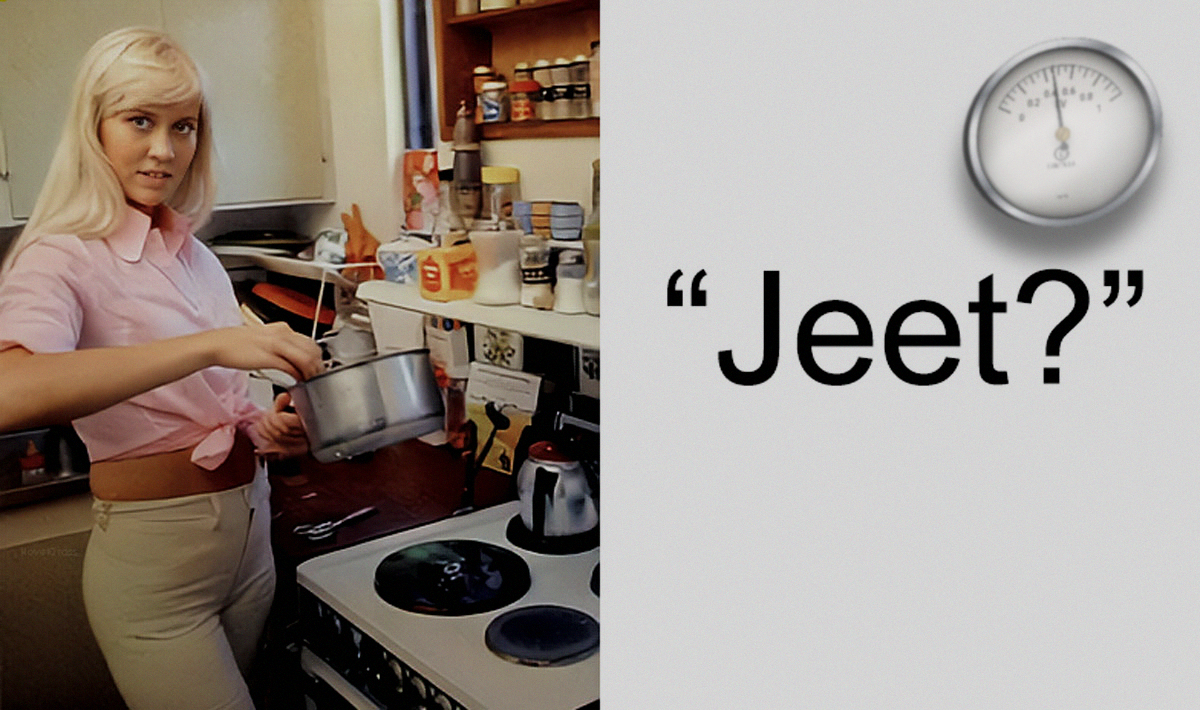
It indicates 0.45 kV
